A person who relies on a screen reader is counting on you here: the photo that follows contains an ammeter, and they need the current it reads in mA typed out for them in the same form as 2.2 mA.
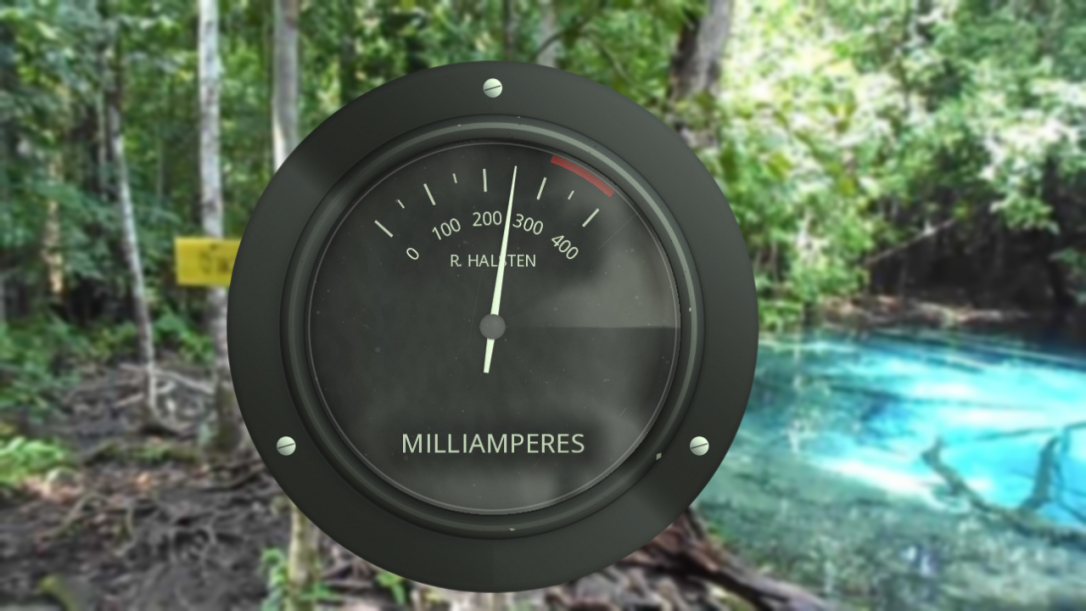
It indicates 250 mA
